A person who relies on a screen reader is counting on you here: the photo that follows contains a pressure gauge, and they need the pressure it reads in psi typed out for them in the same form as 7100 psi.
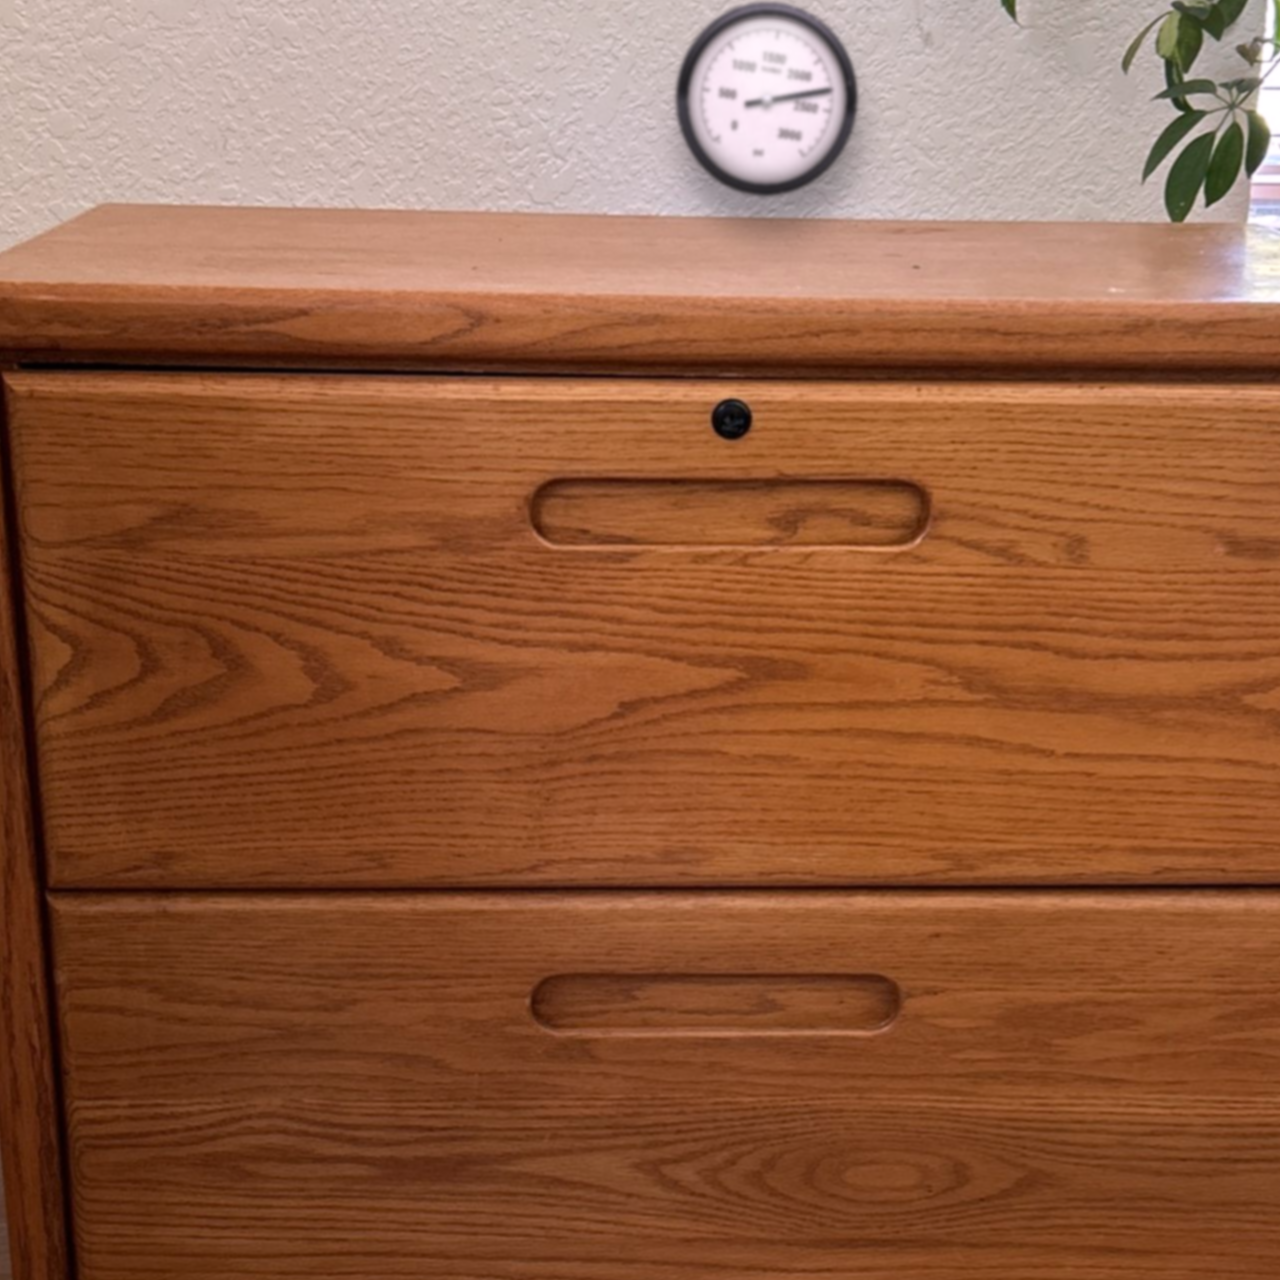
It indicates 2300 psi
